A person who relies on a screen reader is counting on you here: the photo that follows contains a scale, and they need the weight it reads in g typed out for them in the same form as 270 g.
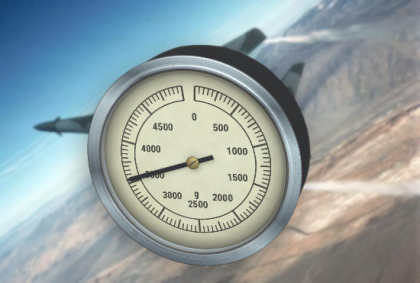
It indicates 3550 g
